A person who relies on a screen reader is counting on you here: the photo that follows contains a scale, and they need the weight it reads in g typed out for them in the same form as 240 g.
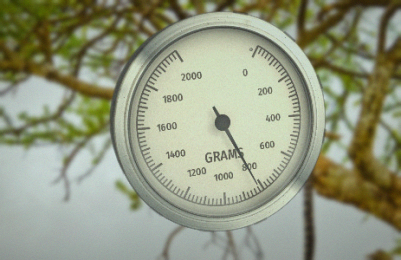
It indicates 820 g
